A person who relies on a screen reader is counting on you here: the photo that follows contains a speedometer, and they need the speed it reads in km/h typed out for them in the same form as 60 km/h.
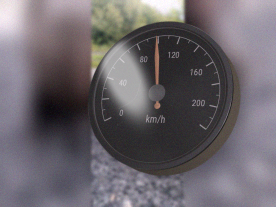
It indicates 100 km/h
